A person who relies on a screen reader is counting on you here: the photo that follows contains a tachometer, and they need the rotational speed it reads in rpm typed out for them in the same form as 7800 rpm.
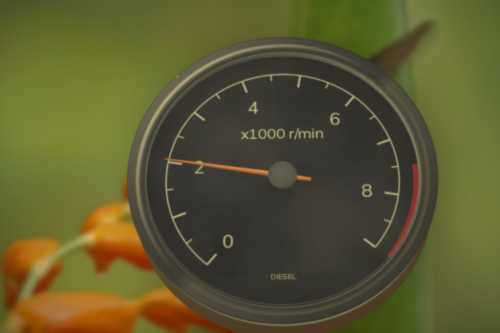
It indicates 2000 rpm
